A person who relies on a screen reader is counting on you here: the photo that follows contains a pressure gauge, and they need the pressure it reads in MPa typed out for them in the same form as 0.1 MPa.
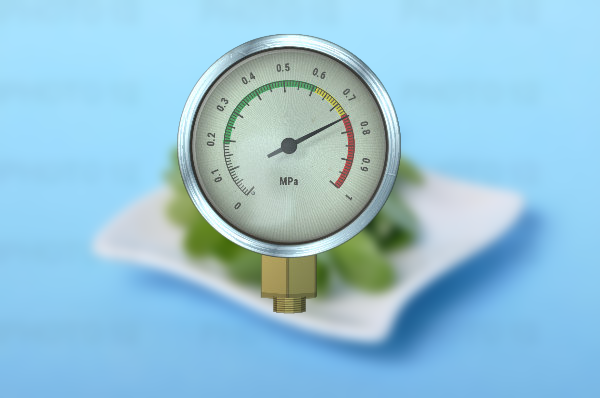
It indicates 0.75 MPa
